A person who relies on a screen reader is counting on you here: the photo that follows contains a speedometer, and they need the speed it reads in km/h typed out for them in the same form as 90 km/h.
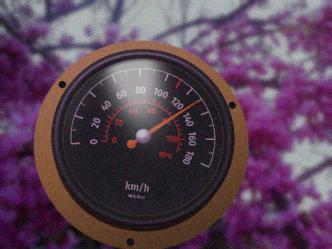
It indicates 130 km/h
